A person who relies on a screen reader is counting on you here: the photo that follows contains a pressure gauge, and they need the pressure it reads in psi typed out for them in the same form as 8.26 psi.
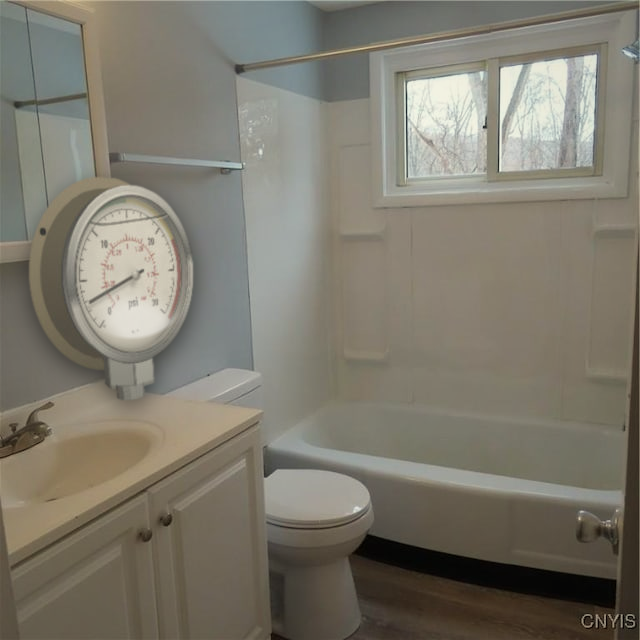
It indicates 3 psi
